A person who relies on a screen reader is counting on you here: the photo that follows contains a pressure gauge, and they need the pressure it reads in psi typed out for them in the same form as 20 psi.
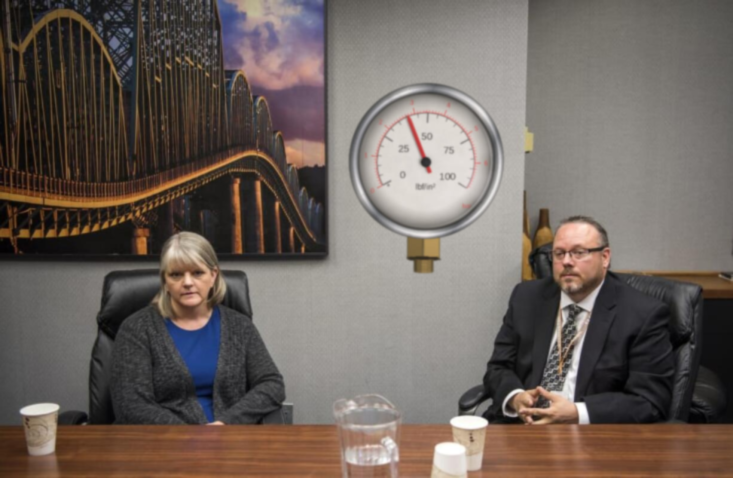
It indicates 40 psi
